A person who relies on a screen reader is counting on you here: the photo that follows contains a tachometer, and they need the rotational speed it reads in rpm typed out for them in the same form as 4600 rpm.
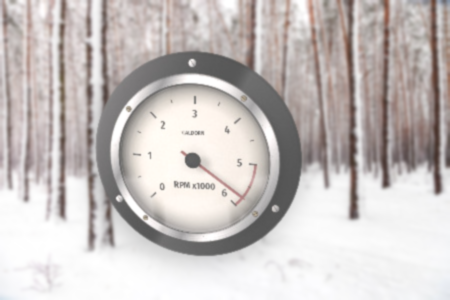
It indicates 5750 rpm
